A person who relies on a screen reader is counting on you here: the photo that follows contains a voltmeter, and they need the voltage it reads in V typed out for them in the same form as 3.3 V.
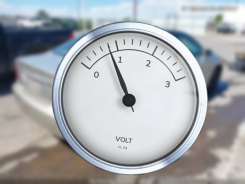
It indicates 0.8 V
